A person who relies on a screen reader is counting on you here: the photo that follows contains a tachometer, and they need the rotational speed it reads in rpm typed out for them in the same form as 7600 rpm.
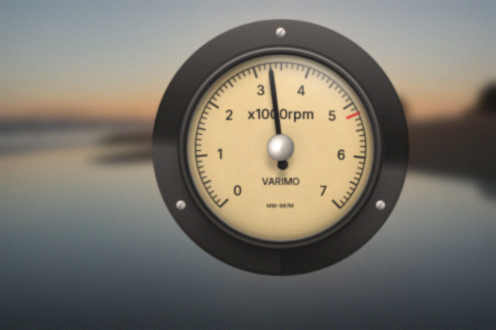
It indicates 3300 rpm
